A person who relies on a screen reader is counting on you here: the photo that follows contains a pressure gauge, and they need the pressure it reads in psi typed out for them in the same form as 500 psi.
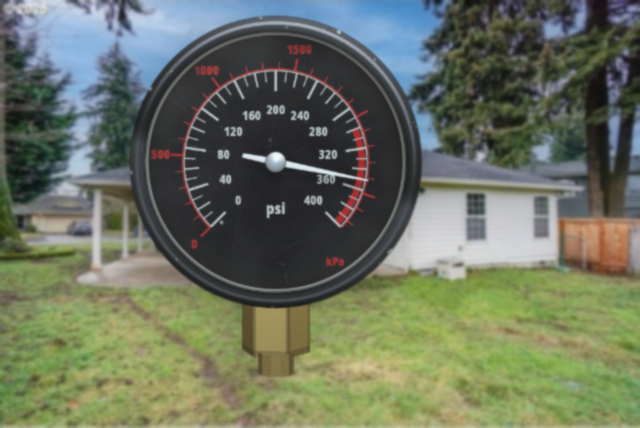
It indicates 350 psi
